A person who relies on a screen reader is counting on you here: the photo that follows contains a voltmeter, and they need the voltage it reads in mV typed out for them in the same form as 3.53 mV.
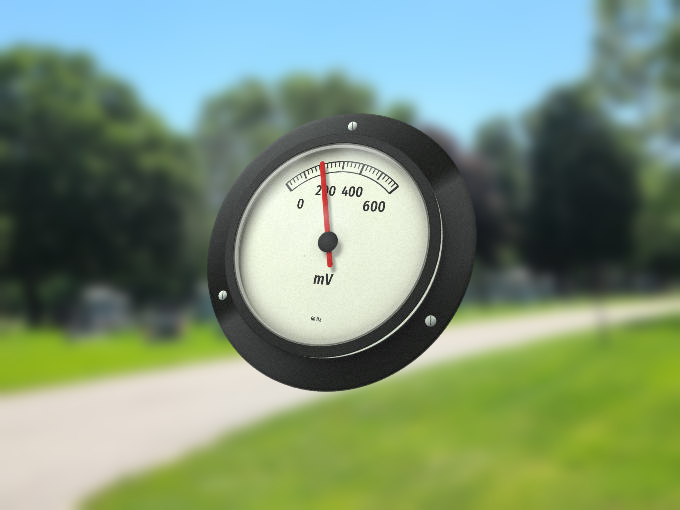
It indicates 200 mV
